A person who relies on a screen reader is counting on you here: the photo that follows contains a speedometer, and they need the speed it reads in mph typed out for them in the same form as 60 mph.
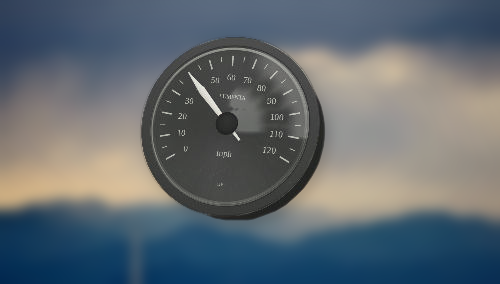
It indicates 40 mph
